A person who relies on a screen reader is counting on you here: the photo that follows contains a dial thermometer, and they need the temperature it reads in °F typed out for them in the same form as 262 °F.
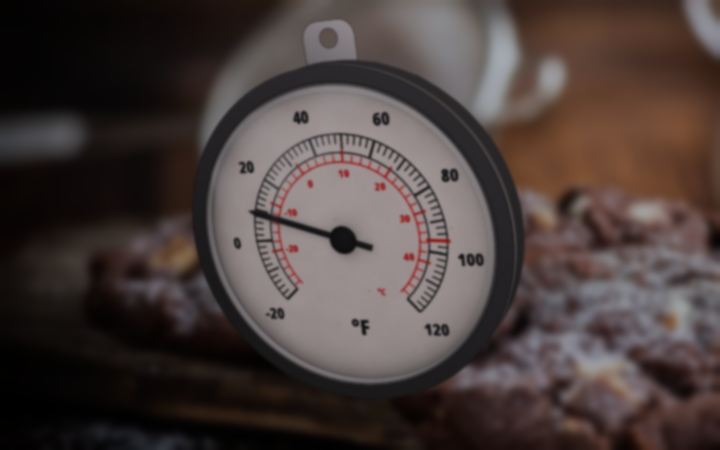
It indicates 10 °F
